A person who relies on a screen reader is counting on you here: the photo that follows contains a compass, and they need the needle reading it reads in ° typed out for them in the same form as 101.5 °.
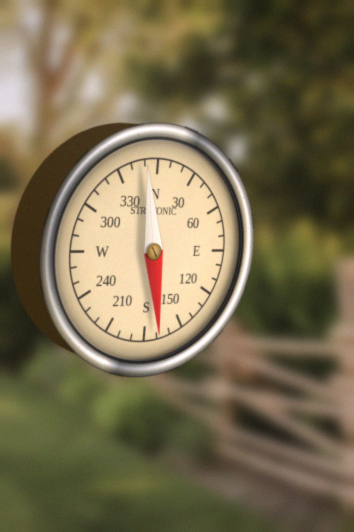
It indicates 170 °
